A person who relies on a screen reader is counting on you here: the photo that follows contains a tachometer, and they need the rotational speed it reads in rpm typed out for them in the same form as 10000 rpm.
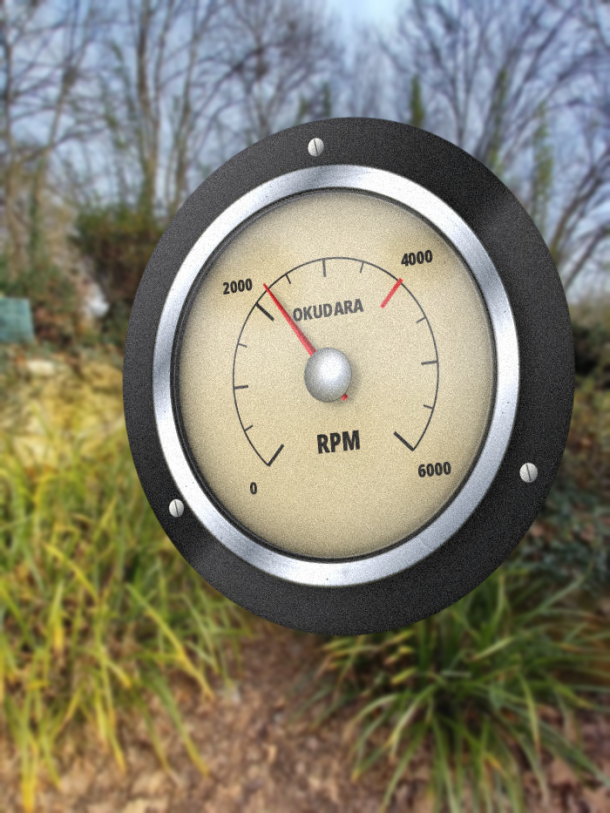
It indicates 2250 rpm
